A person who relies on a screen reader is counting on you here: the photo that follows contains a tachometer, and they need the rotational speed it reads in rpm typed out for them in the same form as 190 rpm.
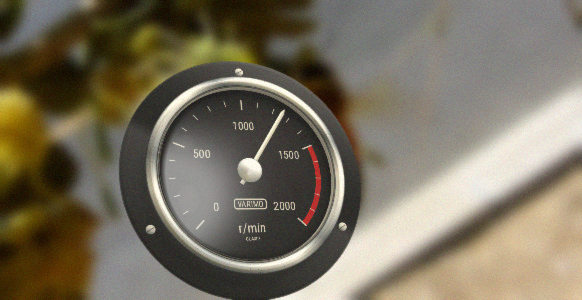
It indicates 1250 rpm
